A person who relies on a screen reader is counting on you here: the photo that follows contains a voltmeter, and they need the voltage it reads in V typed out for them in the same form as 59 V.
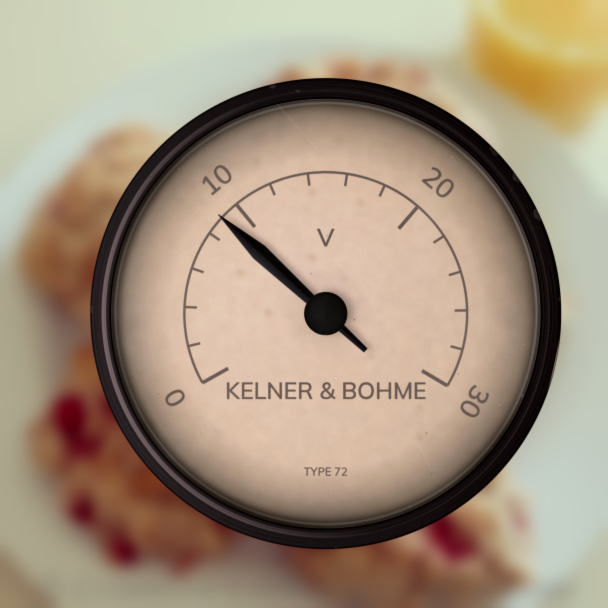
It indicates 9 V
